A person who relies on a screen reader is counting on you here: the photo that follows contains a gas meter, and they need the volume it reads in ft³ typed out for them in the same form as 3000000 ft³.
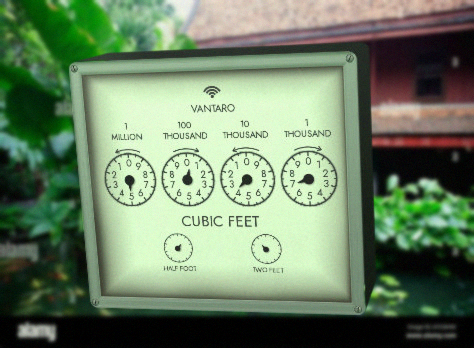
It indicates 503700 ft³
